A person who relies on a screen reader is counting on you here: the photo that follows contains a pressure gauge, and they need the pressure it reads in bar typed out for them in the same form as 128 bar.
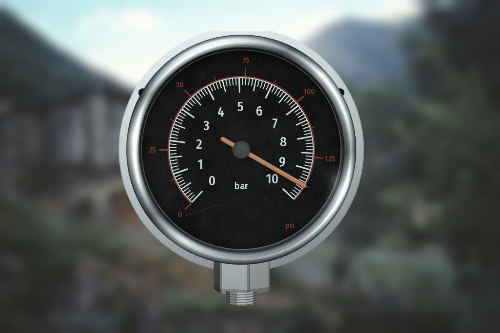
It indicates 9.5 bar
